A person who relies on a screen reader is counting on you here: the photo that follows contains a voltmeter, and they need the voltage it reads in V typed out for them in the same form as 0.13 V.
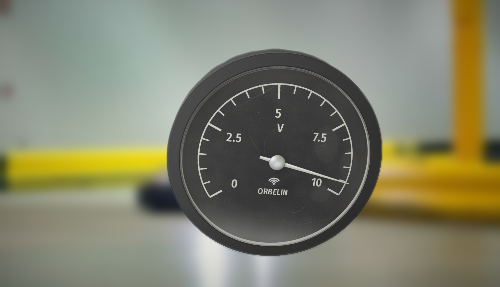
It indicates 9.5 V
